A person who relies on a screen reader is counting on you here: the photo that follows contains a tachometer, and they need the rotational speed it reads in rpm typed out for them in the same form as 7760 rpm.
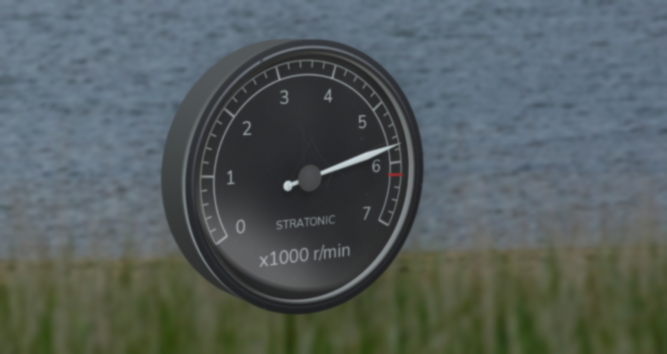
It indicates 5700 rpm
